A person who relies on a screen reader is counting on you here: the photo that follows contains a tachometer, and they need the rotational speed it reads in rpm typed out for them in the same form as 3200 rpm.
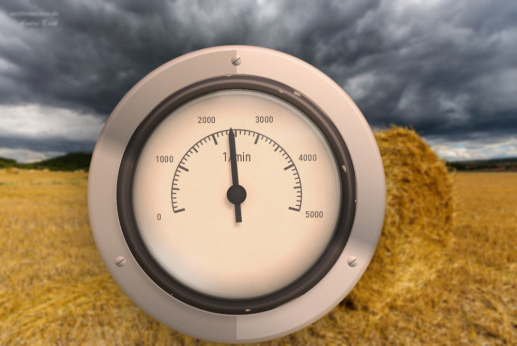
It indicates 2400 rpm
